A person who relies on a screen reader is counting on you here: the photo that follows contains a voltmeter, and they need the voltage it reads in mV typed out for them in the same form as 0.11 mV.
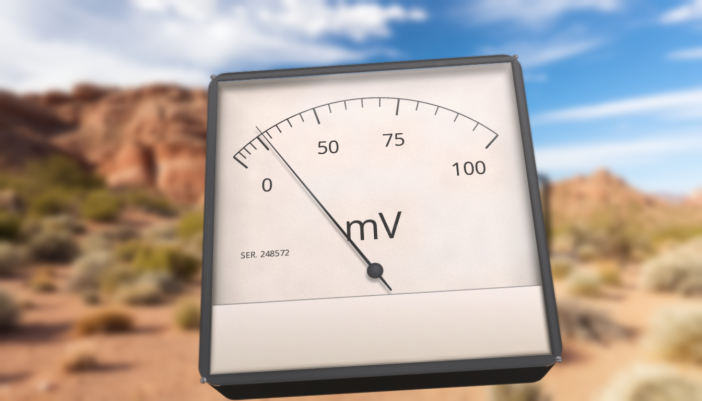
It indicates 27.5 mV
